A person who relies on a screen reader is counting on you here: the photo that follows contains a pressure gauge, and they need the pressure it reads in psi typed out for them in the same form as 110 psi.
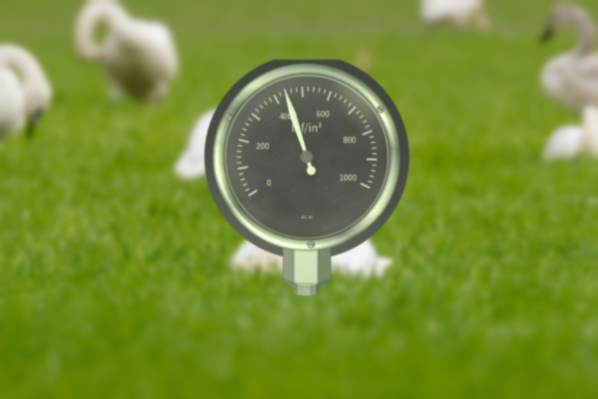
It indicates 440 psi
